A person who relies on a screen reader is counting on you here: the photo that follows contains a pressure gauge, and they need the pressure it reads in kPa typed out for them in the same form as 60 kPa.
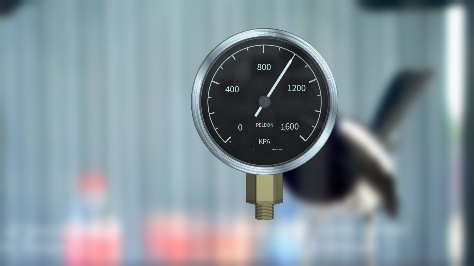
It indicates 1000 kPa
